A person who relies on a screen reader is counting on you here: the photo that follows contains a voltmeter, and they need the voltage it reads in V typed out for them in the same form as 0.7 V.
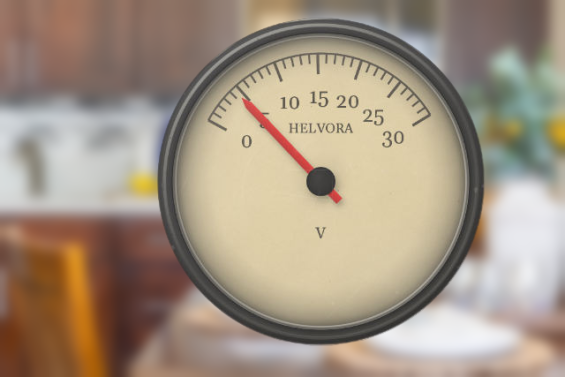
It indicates 4.5 V
